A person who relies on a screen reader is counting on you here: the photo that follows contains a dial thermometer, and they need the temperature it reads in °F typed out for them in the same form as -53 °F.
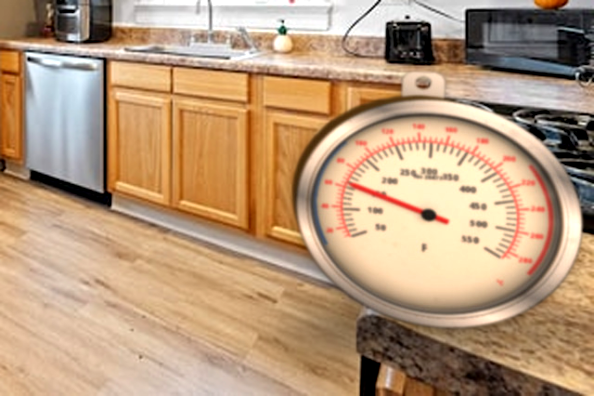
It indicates 150 °F
